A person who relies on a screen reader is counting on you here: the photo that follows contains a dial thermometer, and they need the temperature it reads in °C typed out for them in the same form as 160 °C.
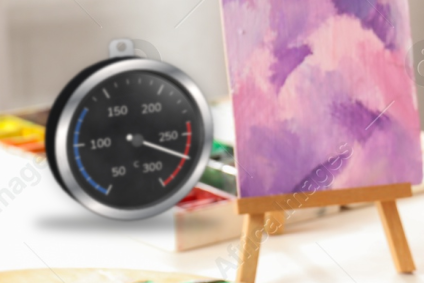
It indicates 270 °C
